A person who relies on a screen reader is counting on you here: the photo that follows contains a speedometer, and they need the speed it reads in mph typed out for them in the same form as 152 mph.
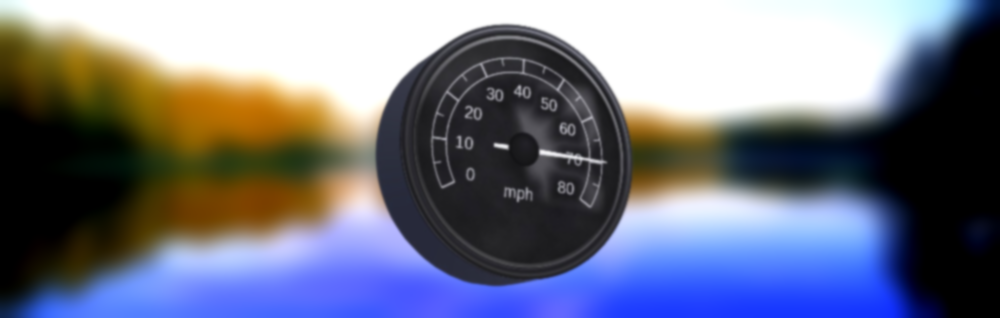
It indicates 70 mph
